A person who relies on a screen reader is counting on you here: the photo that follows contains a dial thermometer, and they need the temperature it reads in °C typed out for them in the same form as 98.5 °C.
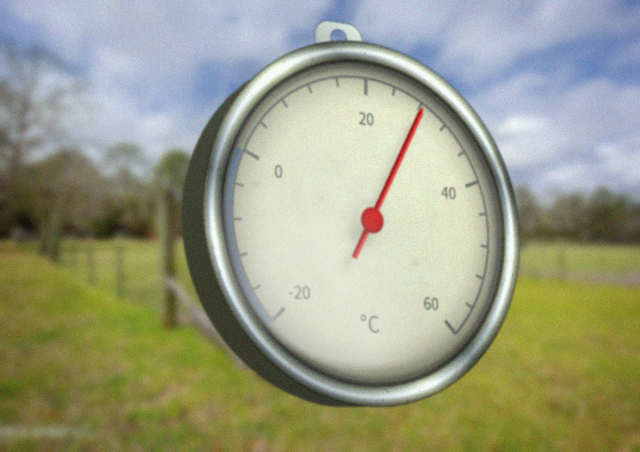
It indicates 28 °C
